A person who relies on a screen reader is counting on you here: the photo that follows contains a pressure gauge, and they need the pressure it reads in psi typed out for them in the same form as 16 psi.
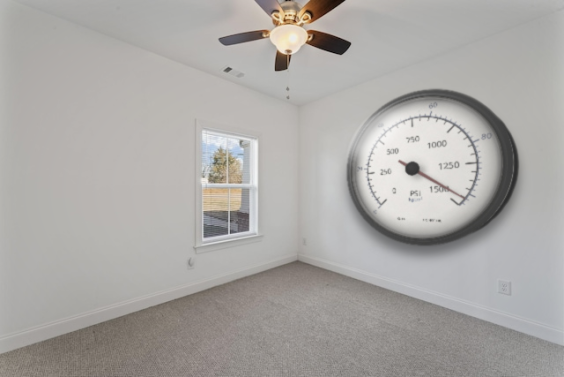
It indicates 1450 psi
